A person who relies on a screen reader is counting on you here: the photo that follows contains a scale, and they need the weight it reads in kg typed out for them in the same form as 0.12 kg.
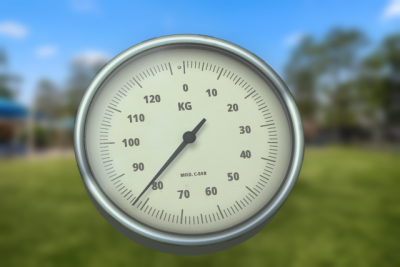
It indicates 82 kg
